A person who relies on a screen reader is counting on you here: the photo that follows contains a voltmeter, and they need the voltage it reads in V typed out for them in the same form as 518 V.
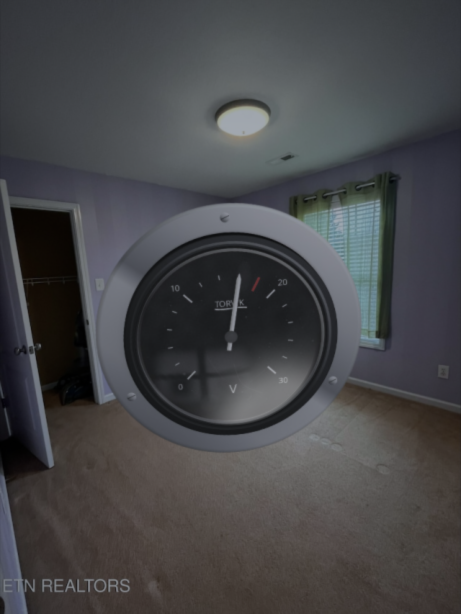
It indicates 16 V
